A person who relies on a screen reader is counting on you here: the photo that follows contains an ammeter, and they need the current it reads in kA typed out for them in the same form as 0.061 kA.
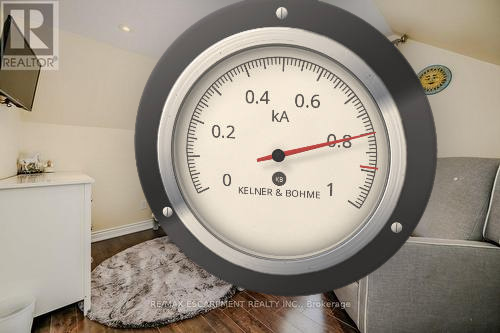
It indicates 0.8 kA
